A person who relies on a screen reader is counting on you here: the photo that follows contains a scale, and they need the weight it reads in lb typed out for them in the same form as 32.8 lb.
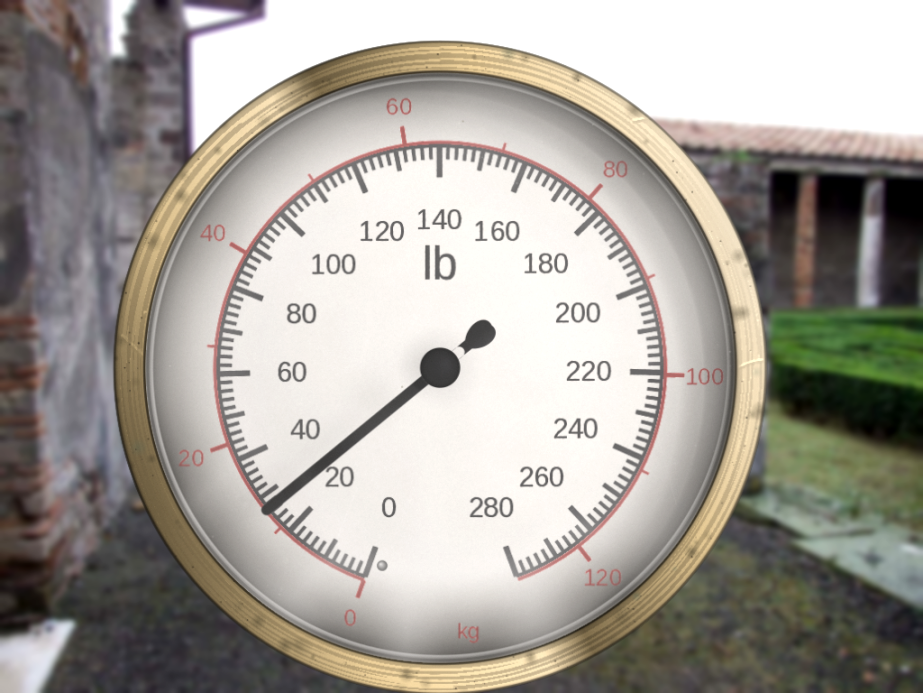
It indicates 27 lb
